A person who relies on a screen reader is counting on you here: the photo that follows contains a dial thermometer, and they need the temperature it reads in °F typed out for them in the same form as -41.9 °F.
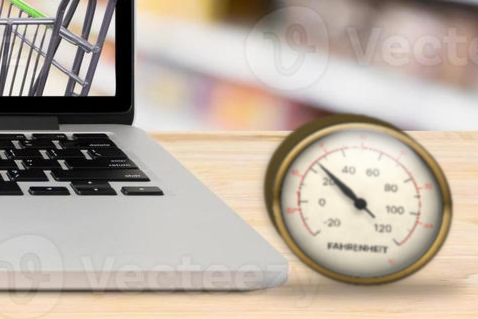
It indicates 25 °F
